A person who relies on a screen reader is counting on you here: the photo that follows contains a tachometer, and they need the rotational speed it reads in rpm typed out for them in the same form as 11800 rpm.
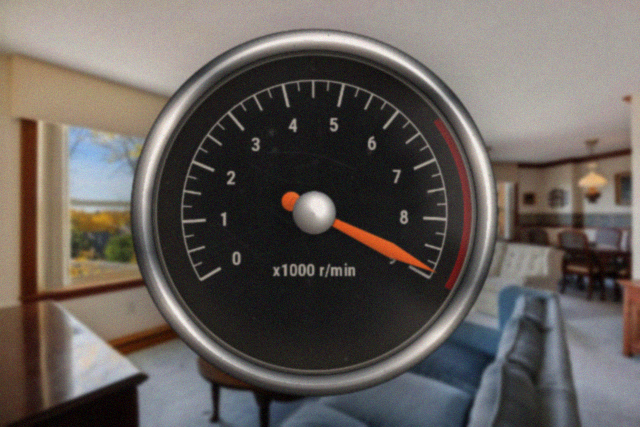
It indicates 8875 rpm
